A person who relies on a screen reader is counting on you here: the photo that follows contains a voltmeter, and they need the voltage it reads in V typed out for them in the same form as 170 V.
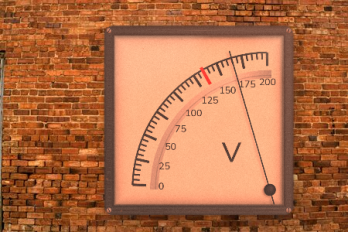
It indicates 165 V
